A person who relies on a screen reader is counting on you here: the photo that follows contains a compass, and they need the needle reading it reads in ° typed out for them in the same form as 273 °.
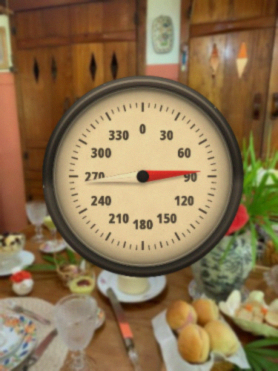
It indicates 85 °
